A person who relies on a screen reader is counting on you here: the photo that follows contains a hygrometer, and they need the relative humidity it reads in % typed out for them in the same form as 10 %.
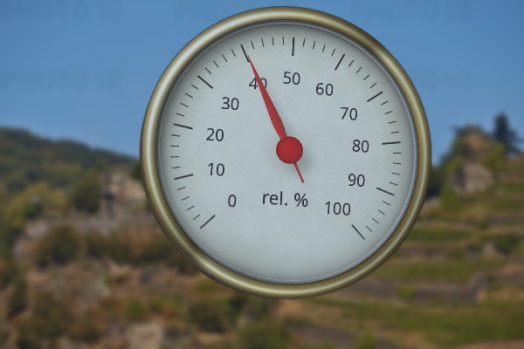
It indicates 40 %
